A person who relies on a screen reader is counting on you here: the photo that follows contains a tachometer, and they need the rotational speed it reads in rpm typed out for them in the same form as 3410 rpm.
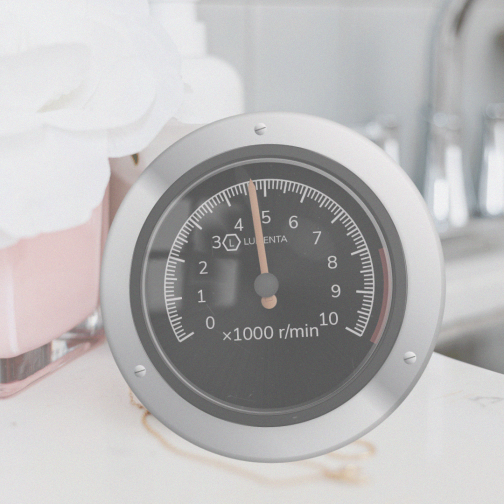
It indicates 4700 rpm
